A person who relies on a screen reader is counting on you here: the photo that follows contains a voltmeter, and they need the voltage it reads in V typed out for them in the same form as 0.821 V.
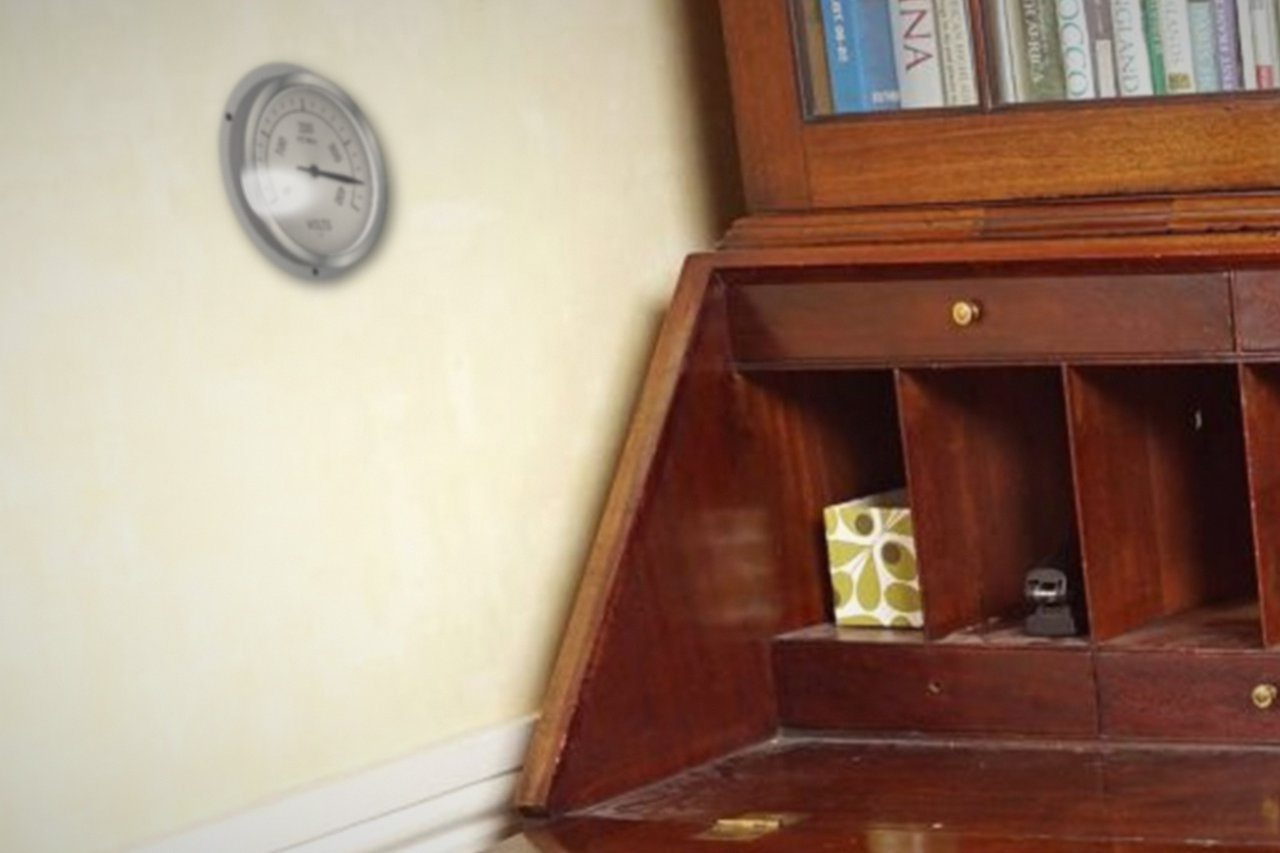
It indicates 360 V
